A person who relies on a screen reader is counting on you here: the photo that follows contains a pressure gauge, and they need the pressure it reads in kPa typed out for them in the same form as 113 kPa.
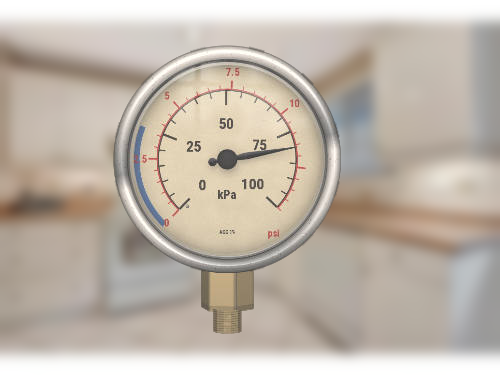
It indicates 80 kPa
